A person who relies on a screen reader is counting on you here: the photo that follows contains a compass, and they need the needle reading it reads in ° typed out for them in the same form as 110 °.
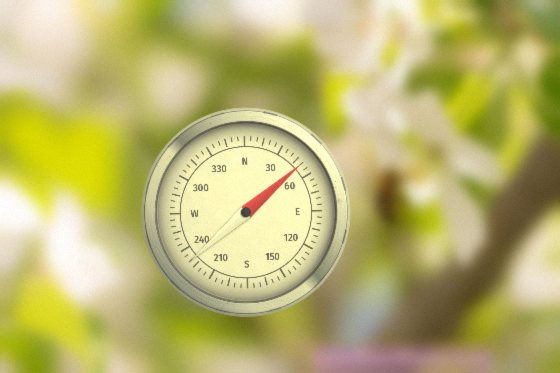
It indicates 50 °
